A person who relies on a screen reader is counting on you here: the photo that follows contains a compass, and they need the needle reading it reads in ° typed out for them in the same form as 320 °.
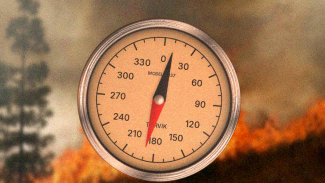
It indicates 190 °
